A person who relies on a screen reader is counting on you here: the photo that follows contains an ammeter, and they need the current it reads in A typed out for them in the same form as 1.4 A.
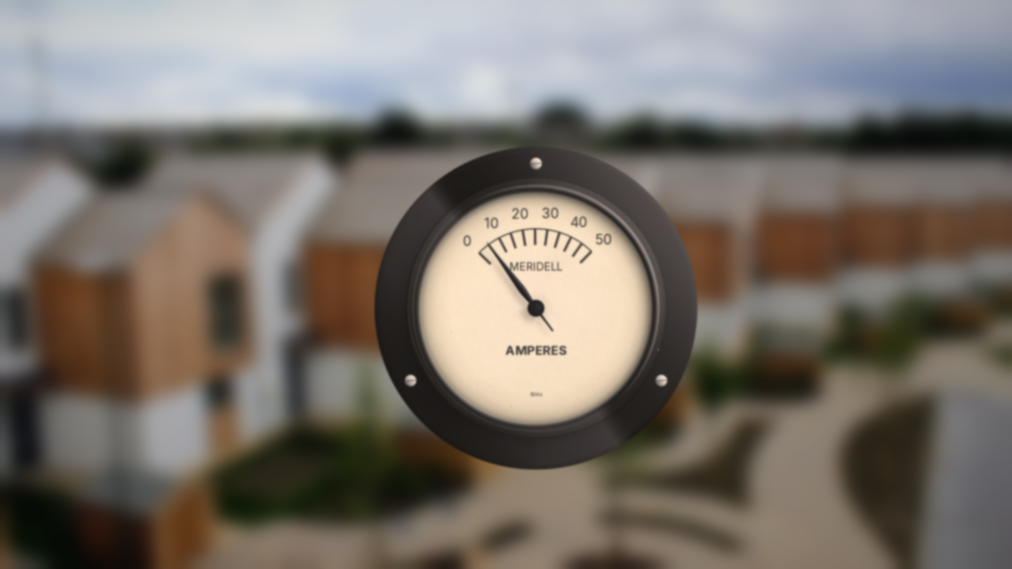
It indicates 5 A
